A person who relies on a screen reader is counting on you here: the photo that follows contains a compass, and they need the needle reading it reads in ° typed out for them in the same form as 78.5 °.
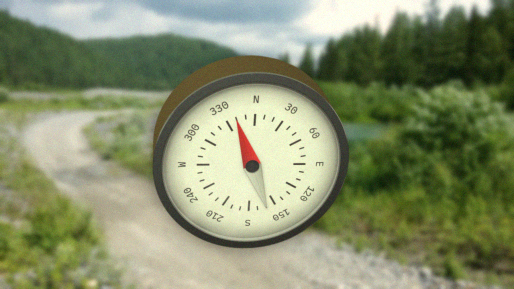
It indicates 340 °
